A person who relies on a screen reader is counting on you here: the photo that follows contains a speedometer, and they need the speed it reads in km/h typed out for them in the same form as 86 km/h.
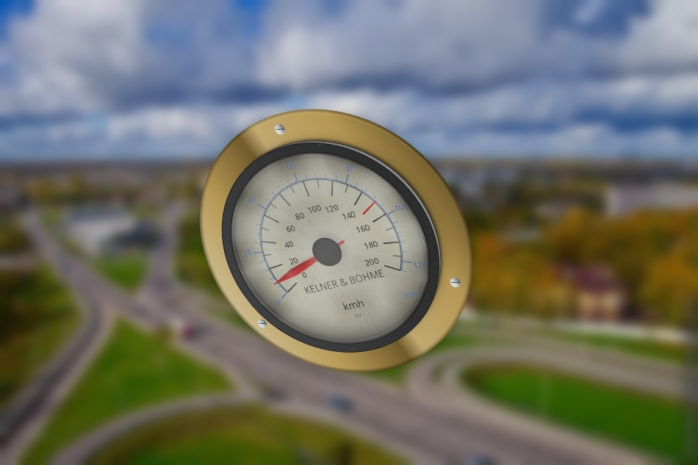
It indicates 10 km/h
